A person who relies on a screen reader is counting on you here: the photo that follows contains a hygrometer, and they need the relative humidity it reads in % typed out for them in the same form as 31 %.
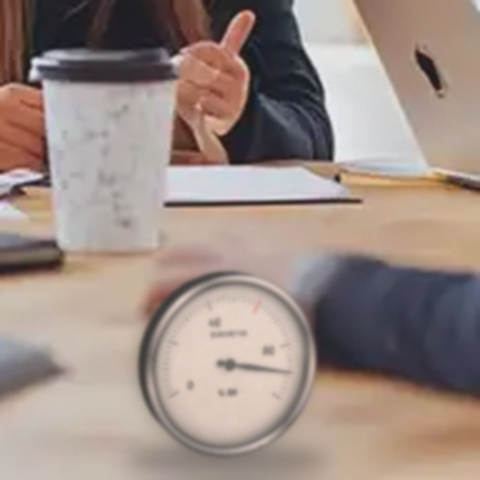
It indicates 90 %
